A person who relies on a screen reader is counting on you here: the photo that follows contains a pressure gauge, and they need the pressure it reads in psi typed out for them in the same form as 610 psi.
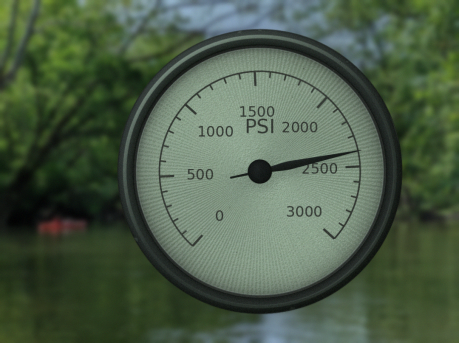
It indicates 2400 psi
